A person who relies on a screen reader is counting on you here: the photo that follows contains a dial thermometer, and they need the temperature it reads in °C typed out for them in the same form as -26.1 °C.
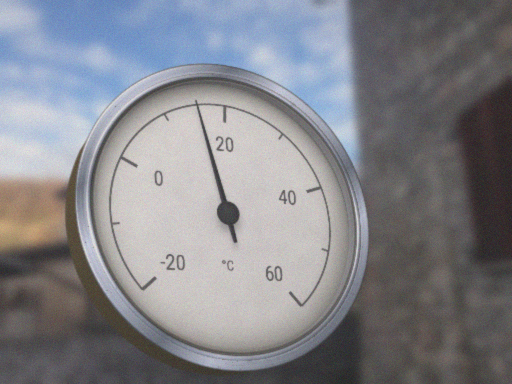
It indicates 15 °C
